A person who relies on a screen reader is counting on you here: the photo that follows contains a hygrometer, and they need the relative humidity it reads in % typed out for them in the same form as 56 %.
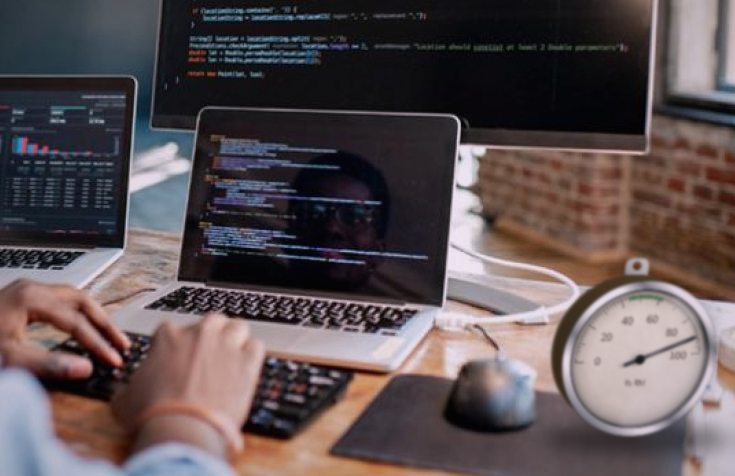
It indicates 90 %
